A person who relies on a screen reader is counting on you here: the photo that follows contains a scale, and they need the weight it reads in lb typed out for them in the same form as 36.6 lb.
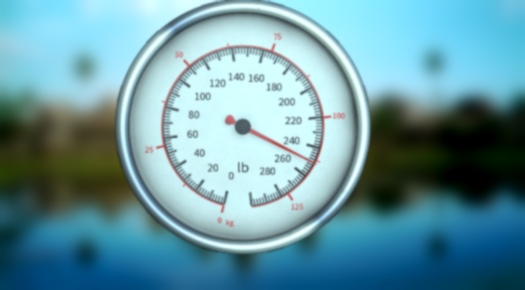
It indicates 250 lb
